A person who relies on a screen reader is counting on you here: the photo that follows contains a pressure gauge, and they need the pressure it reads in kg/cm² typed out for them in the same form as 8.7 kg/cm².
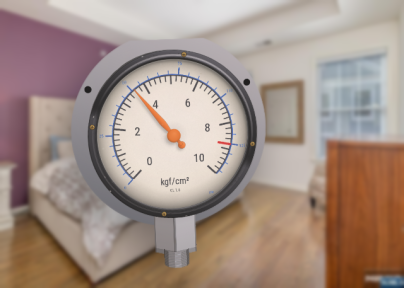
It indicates 3.6 kg/cm²
